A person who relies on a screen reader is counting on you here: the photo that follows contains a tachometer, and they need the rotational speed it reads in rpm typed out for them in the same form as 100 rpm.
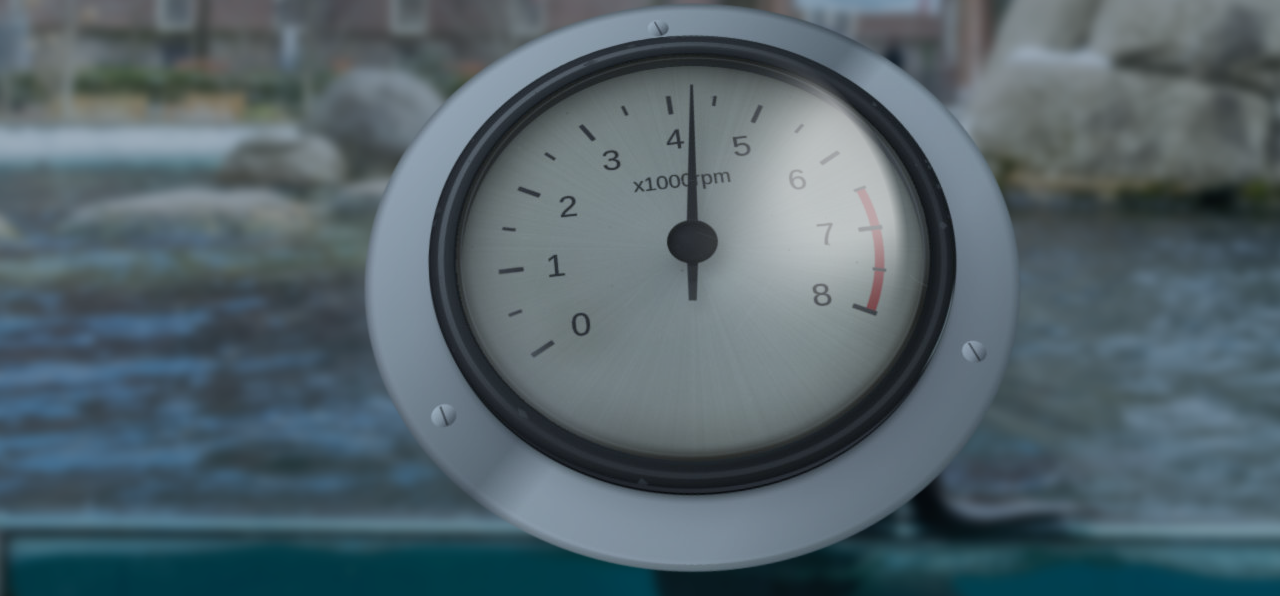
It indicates 4250 rpm
